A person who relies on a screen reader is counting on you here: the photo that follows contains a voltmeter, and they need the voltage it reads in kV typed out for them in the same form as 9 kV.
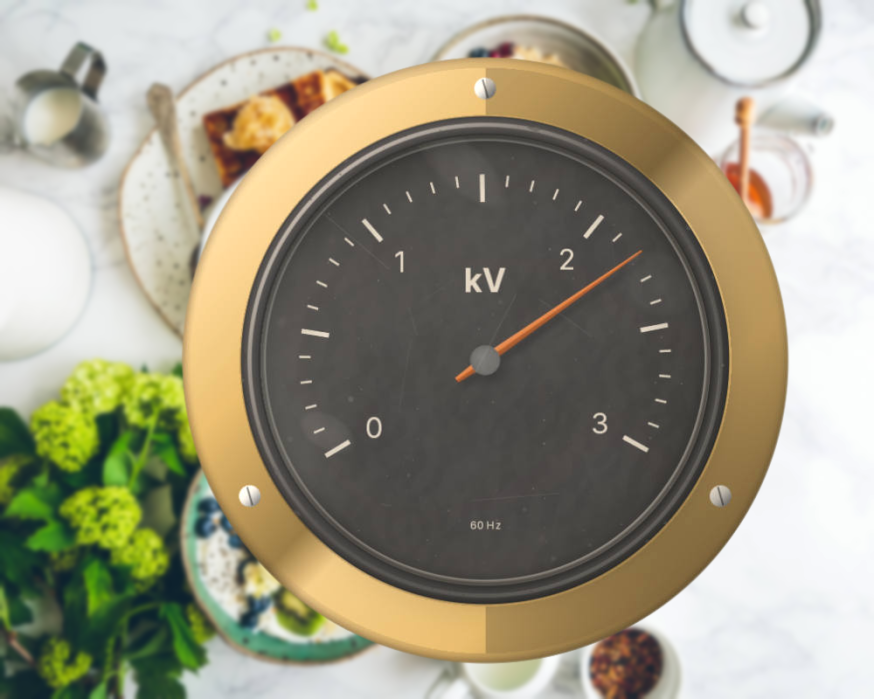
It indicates 2.2 kV
